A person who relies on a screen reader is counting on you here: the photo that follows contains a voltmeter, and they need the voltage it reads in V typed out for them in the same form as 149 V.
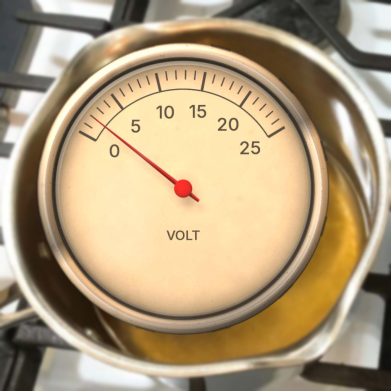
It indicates 2 V
